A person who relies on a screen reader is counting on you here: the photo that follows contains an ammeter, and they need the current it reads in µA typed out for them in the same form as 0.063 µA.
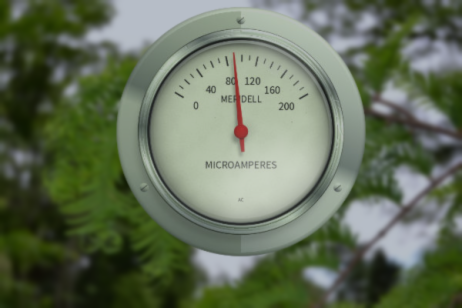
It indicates 90 µA
